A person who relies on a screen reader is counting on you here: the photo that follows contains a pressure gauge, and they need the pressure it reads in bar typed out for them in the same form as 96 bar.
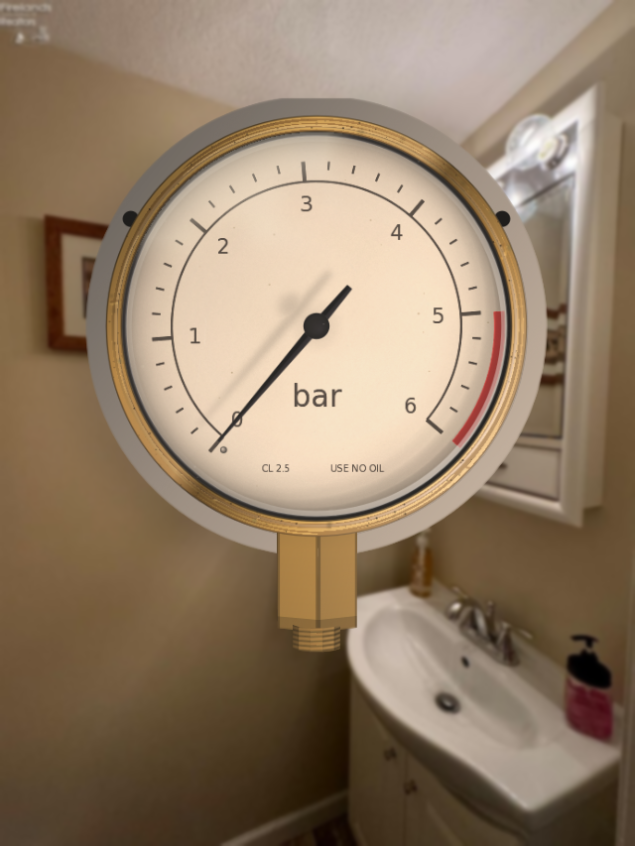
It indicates 0 bar
